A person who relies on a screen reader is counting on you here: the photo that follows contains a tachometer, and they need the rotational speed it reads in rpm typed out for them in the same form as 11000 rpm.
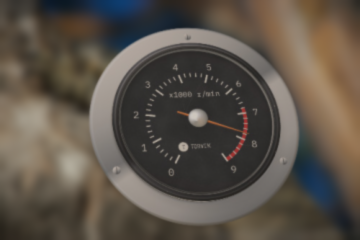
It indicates 7800 rpm
